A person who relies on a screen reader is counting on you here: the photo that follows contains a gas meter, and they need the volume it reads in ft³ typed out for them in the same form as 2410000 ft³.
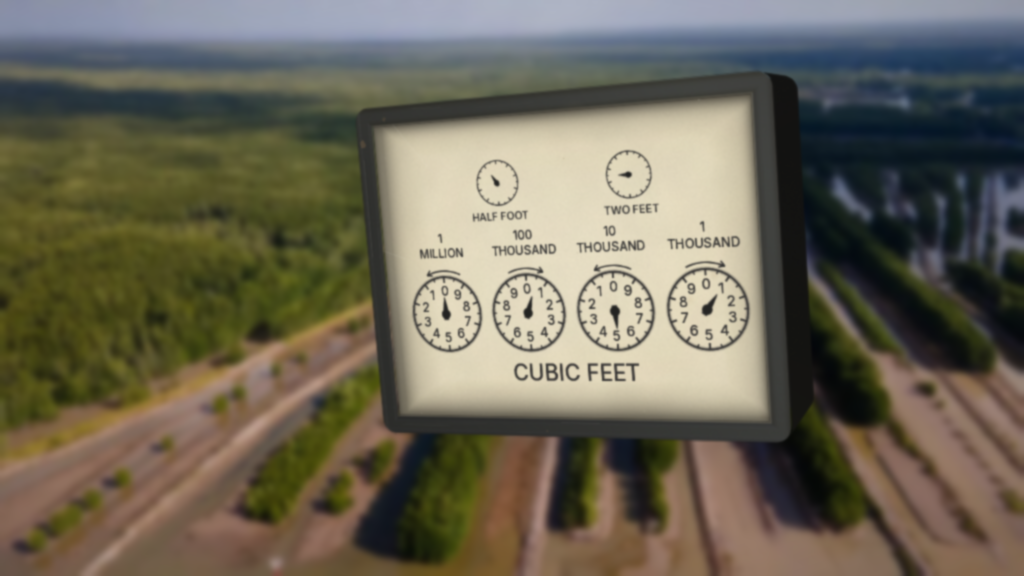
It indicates 5100 ft³
